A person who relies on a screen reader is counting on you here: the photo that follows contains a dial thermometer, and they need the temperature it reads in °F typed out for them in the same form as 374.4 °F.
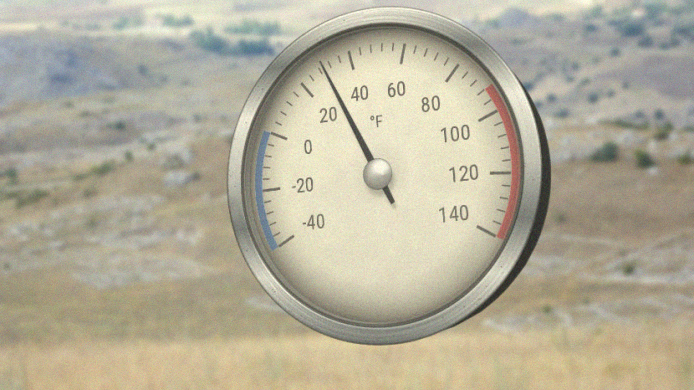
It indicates 30 °F
